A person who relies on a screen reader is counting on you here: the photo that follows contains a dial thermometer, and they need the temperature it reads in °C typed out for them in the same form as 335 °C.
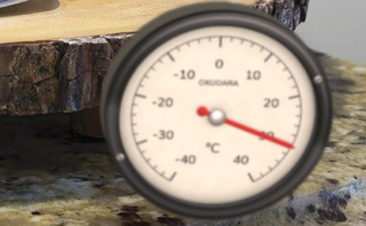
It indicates 30 °C
